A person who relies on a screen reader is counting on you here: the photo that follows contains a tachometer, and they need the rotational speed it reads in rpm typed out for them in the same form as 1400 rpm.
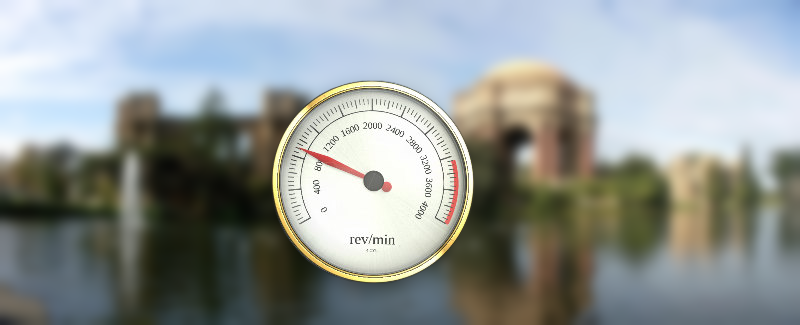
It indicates 900 rpm
